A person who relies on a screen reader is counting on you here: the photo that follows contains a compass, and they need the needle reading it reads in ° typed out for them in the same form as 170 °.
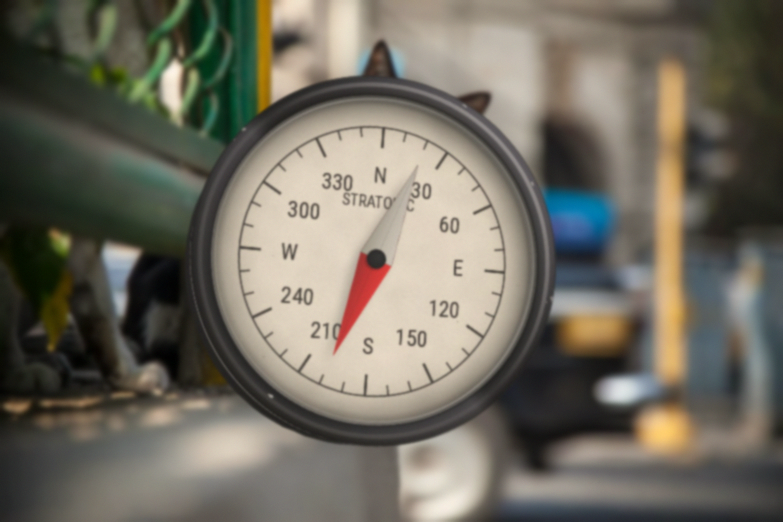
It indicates 200 °
